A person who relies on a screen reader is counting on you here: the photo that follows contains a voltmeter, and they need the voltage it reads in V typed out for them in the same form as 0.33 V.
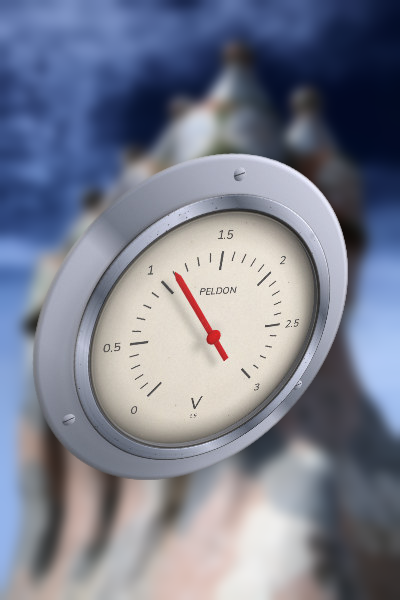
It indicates 1.1 V
